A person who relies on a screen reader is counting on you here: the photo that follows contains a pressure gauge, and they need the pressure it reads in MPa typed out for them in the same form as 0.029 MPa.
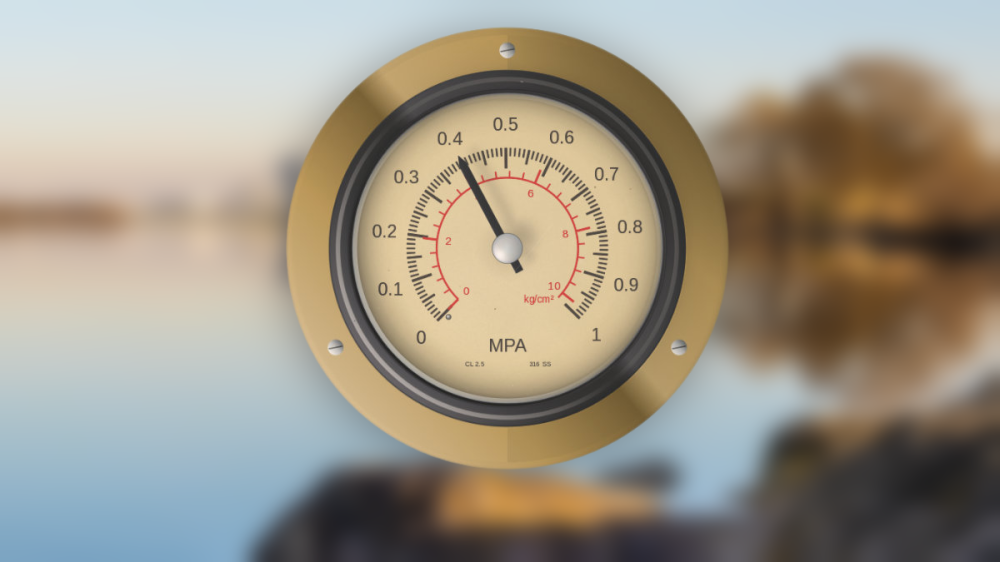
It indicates 0.4 MPa
